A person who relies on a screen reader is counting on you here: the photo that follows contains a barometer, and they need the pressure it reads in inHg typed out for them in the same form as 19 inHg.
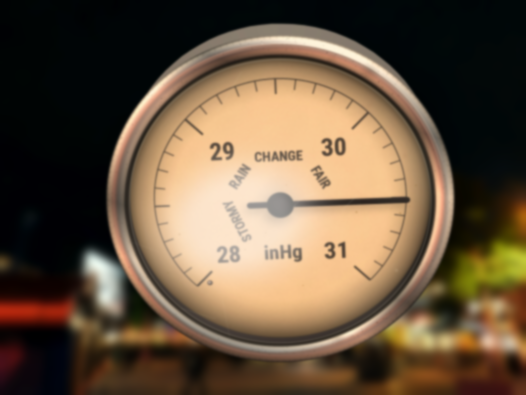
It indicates 30.5 inHg
